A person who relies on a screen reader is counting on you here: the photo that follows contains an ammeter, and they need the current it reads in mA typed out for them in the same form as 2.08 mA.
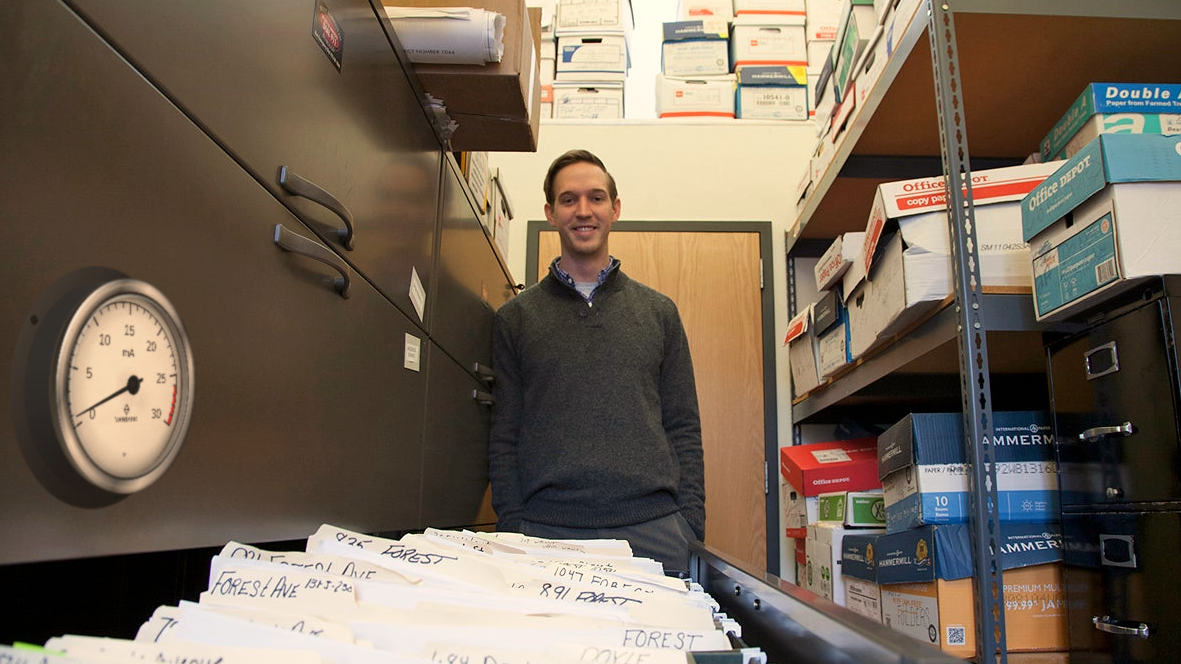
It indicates 1 mA
